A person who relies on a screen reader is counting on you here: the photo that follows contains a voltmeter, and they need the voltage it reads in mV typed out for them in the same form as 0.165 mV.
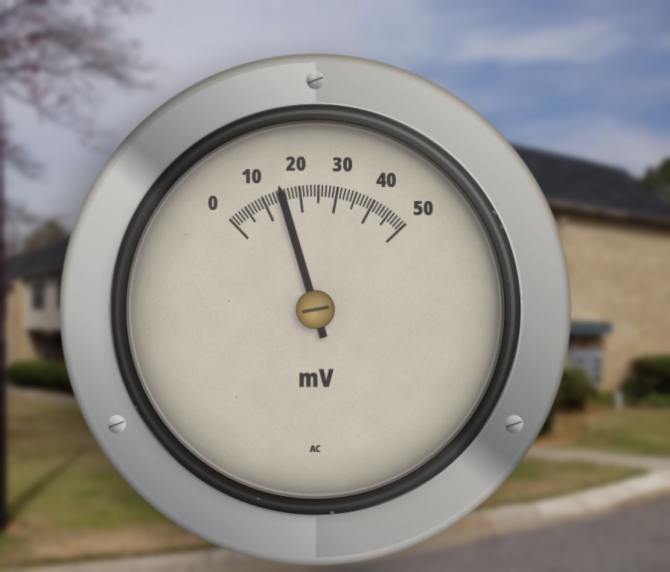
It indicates 15 mV
